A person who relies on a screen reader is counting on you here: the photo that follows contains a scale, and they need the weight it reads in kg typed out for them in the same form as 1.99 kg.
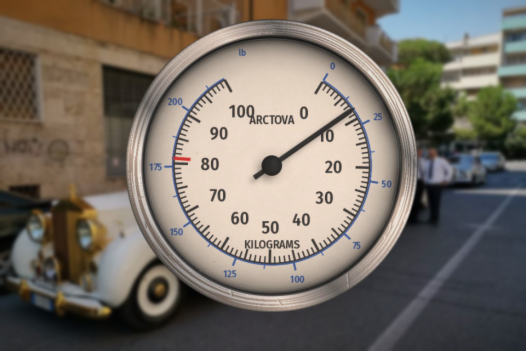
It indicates 8 kg
